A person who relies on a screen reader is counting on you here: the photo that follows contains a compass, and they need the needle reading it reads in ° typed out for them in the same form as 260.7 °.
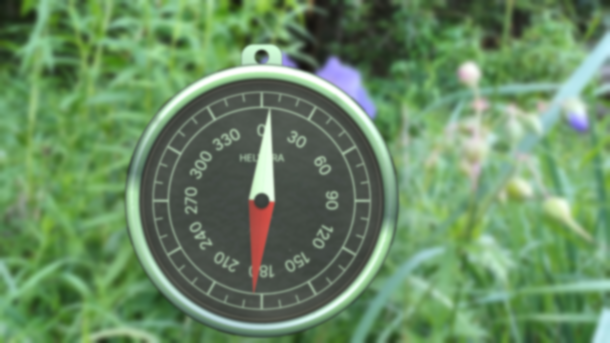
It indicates 185 °
